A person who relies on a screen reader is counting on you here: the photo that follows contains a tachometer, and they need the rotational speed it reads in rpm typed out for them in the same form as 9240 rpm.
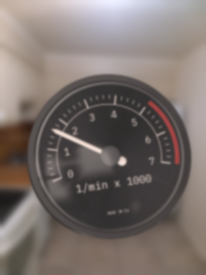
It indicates 1600 rpm
